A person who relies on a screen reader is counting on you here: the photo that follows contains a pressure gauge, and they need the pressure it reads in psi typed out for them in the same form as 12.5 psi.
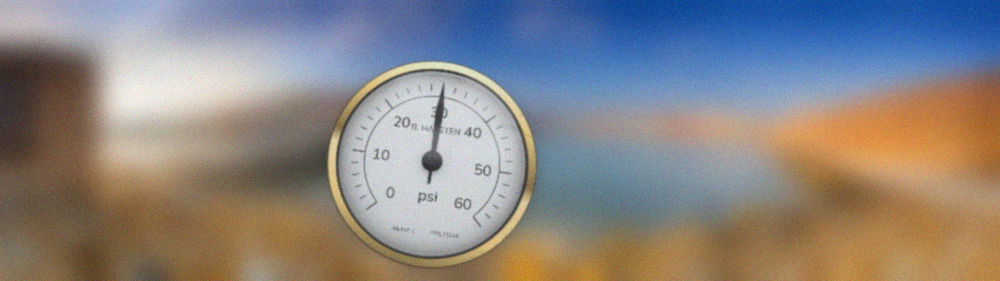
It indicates 30 psi
